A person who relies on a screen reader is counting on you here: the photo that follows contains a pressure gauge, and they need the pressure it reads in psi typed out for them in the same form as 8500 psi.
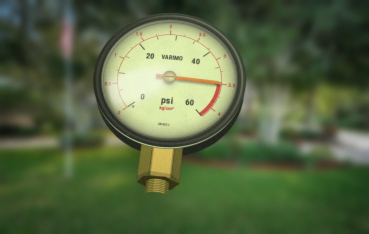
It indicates 50 psi
